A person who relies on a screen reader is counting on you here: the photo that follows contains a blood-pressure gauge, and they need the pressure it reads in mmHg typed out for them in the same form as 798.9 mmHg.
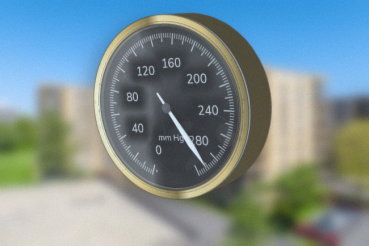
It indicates 290 mmHg
